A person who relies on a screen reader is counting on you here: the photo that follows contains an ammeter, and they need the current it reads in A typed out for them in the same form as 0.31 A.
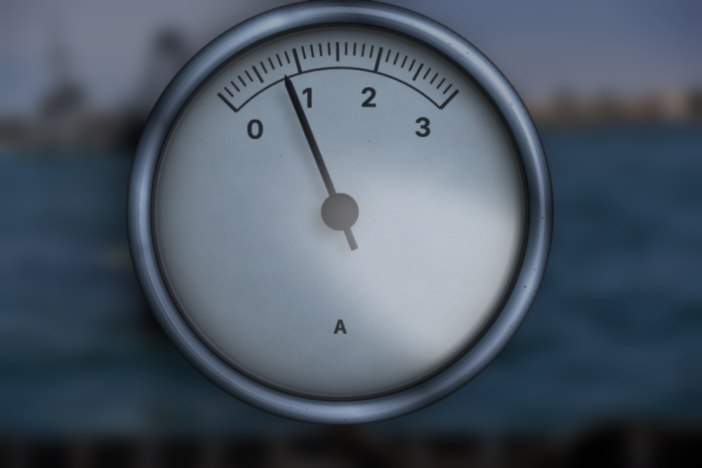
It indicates 0.8 A
